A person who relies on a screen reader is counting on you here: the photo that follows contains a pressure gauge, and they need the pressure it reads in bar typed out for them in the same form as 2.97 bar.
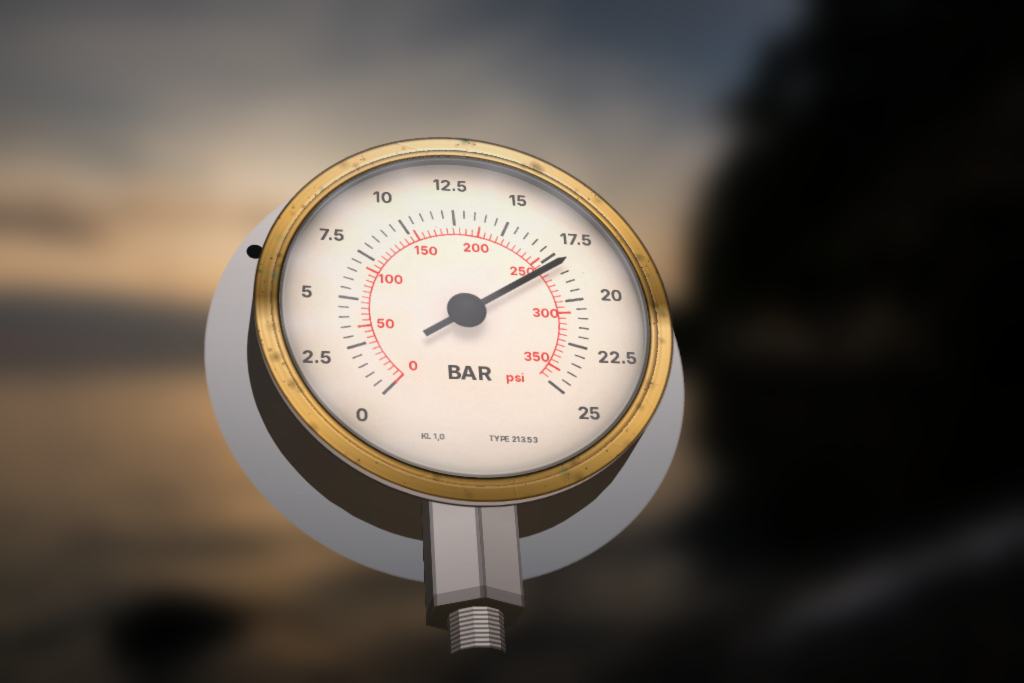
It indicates 18 bar
